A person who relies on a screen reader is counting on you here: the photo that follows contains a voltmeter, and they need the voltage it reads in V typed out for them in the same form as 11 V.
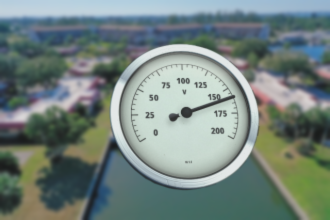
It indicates 160 V
